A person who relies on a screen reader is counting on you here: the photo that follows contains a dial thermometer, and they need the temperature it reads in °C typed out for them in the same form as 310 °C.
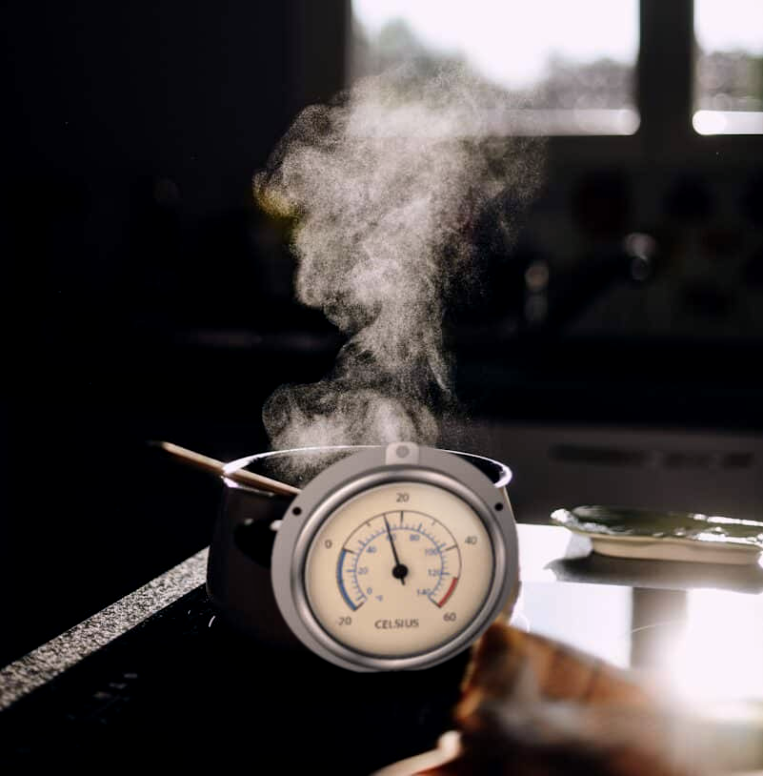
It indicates 15 °C
